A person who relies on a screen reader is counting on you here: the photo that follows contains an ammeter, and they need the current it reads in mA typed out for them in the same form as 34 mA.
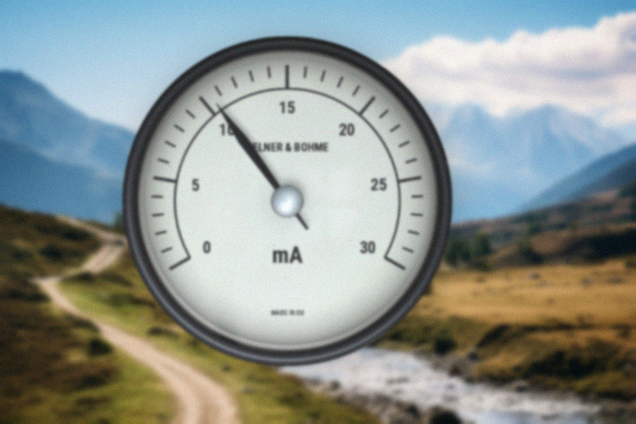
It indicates 10.5 mA
